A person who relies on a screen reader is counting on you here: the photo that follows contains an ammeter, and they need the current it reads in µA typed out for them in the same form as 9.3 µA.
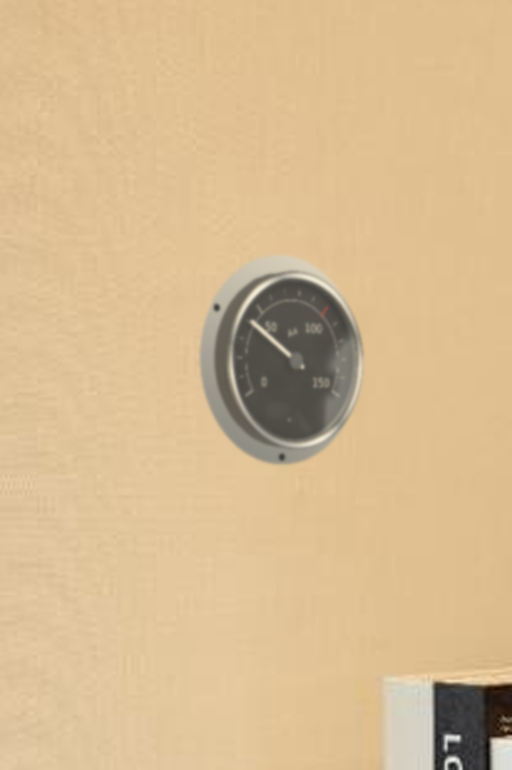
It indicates 40 µA
